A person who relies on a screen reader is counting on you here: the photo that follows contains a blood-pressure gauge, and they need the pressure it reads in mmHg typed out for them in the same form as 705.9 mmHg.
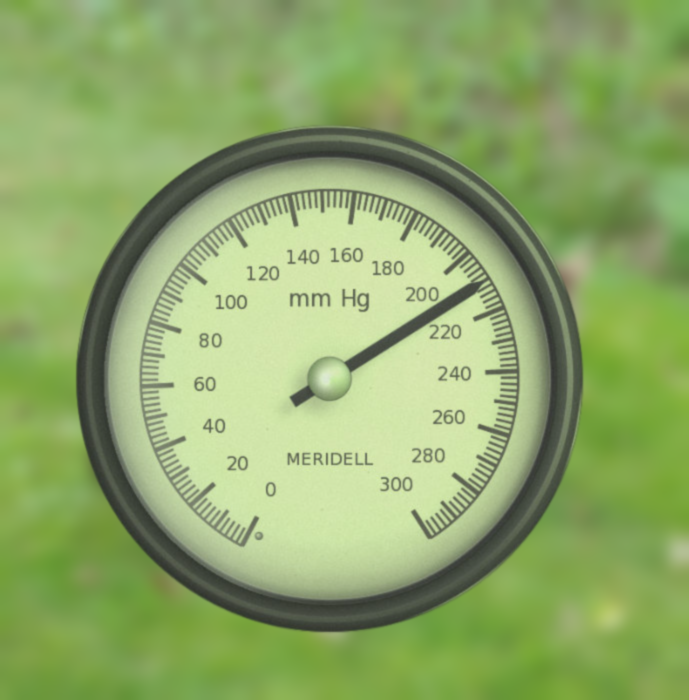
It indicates 210 mmHg
